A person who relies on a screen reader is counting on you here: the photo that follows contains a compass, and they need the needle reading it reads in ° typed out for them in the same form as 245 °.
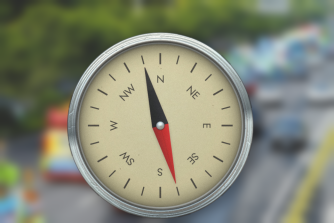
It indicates 165 °
